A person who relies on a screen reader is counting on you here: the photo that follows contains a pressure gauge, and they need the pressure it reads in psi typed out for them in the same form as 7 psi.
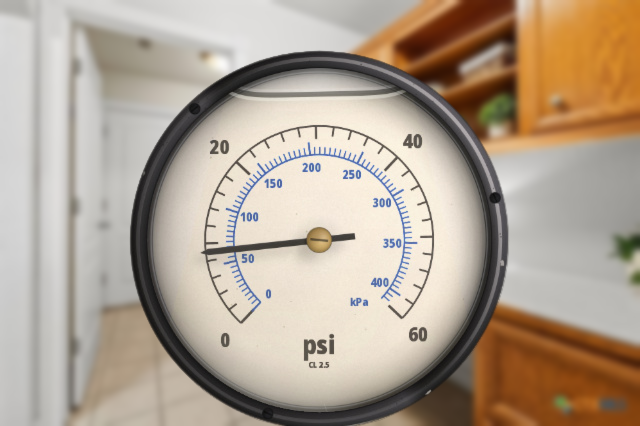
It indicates 9 psi
